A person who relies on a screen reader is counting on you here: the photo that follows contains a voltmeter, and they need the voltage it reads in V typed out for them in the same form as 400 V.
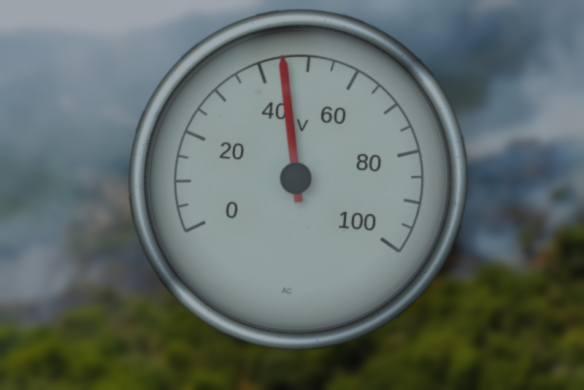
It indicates 45 V
